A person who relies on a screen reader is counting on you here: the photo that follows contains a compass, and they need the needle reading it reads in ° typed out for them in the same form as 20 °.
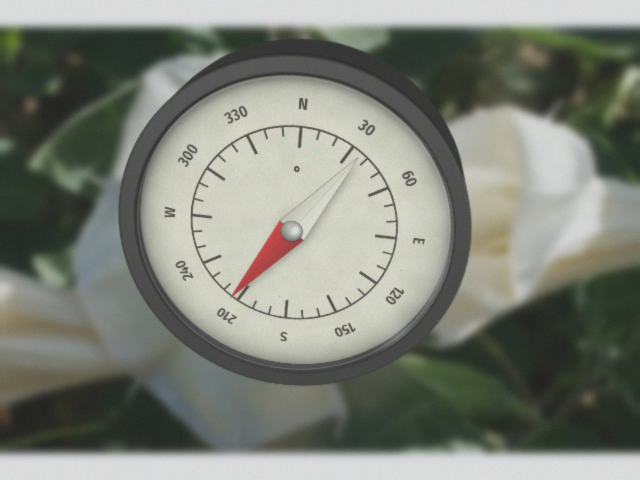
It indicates 215 °
